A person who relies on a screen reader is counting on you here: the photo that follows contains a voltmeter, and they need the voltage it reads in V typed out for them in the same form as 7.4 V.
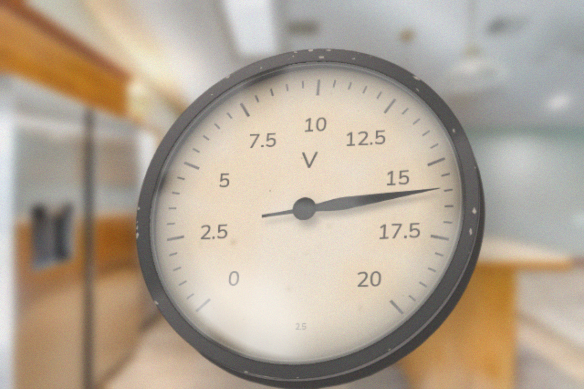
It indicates 16 V
